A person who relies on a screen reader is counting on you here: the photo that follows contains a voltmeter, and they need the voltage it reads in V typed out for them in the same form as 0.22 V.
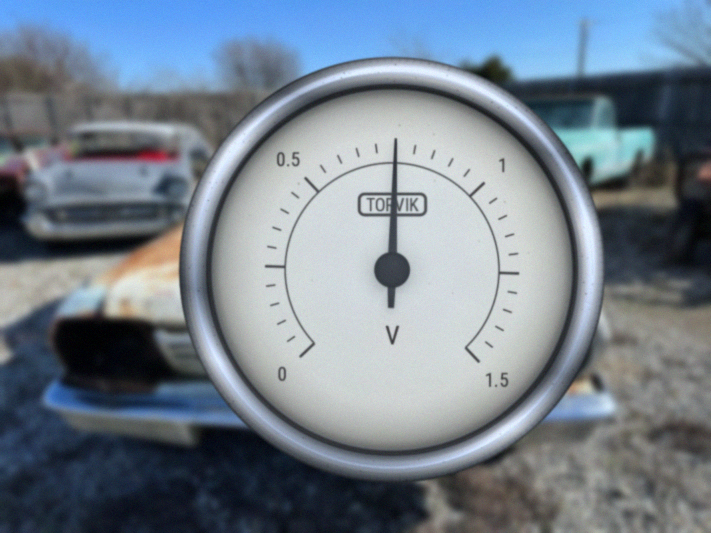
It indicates 0.75 V
